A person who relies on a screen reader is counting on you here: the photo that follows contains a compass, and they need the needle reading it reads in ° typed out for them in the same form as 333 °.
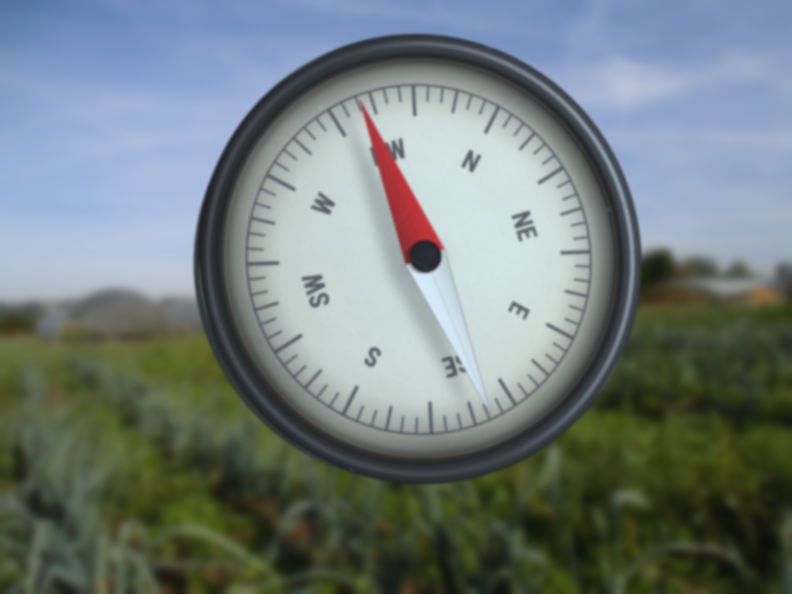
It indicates 310 °
